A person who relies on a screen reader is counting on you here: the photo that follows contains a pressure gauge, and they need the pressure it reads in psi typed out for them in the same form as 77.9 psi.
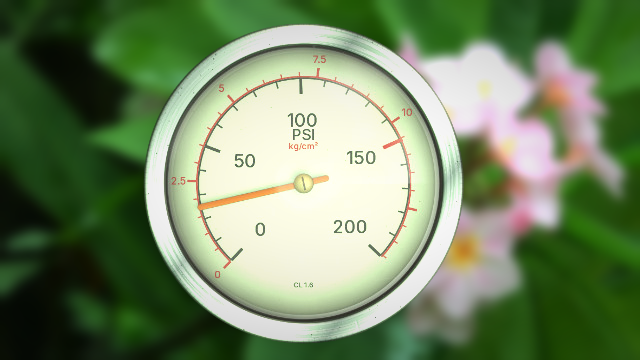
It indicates 25 psi
